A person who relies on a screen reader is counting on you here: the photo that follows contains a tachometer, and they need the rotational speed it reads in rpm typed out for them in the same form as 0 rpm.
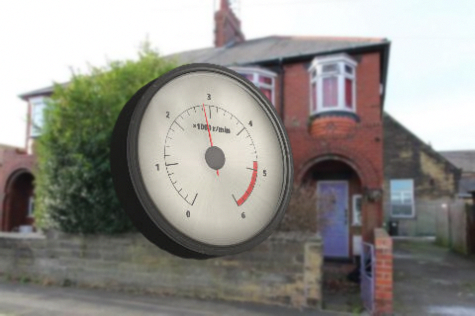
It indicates 2800 rpm
